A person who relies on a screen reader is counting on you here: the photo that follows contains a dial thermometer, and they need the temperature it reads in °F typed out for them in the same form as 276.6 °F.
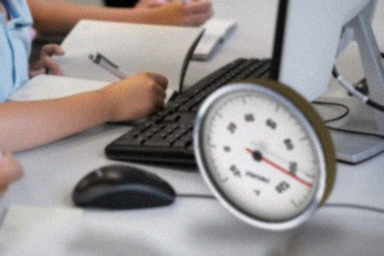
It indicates 104 °F
